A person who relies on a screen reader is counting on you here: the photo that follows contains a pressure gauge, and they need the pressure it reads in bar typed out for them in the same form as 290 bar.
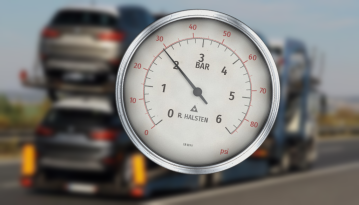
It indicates 2 bar
